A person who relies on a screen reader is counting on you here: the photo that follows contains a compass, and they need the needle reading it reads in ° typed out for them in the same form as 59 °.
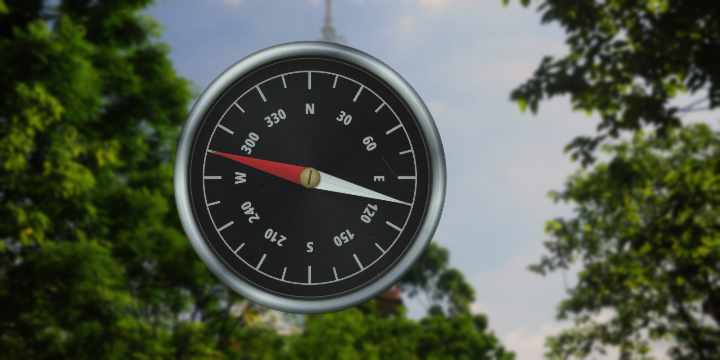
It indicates 285 °
